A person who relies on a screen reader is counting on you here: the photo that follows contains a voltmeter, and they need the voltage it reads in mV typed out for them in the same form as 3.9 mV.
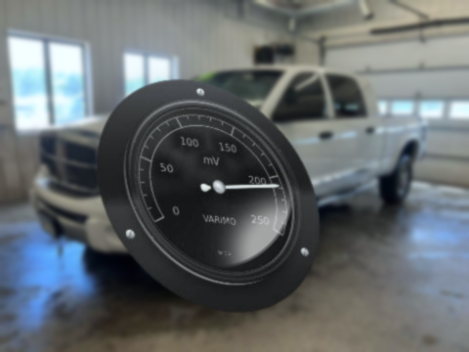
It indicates 210 mV
